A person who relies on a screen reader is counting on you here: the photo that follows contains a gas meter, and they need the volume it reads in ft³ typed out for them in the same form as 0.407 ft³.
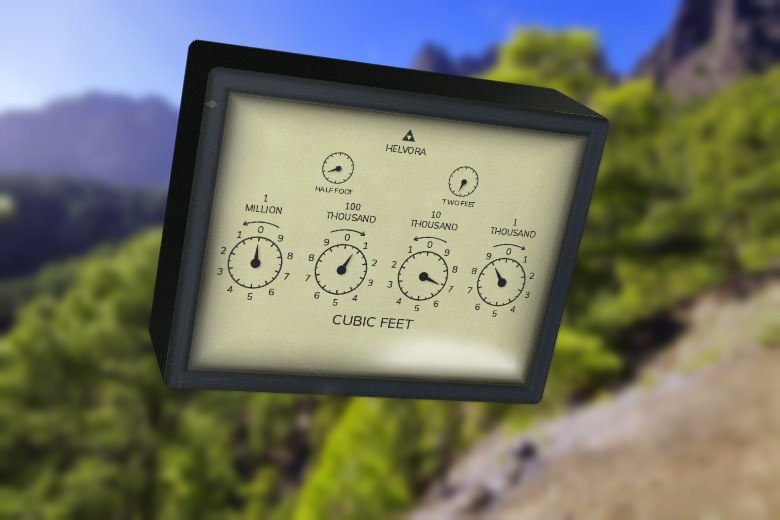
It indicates 6900 ft³
